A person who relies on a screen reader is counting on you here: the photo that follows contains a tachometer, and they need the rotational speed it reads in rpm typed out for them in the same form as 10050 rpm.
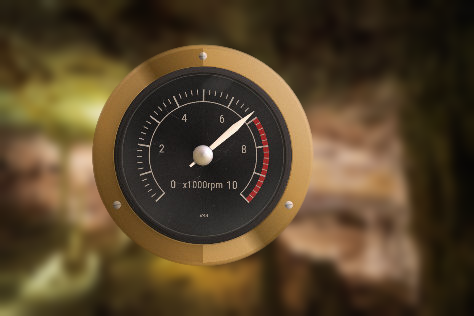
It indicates 6800 rpm
